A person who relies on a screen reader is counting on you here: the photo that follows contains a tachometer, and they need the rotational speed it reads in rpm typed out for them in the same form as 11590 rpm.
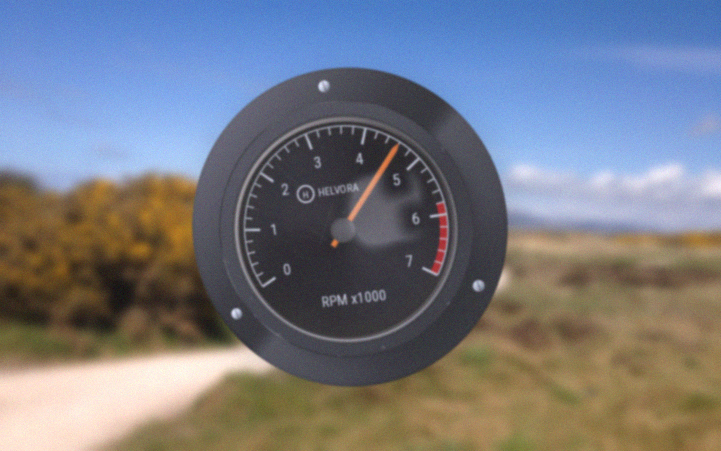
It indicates 4600 rpm
